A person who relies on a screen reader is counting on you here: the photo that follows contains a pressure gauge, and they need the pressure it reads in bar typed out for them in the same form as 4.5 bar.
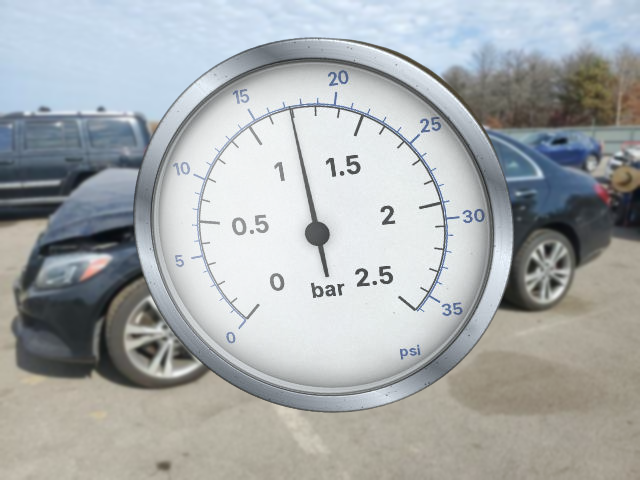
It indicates 1.2 bar
